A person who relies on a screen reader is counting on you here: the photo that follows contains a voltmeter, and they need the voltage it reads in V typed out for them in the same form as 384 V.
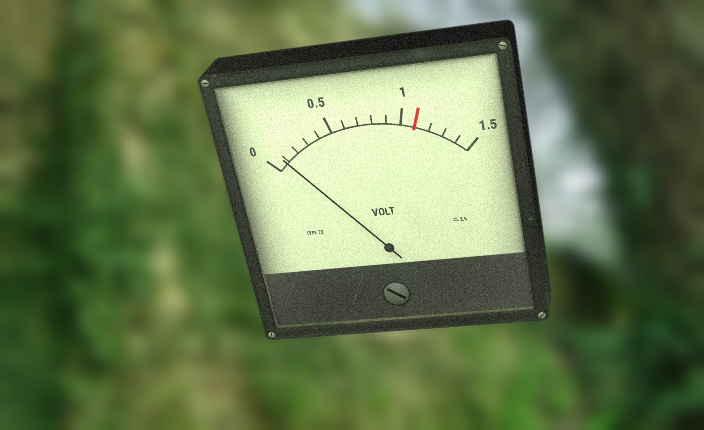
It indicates 0.1 V
